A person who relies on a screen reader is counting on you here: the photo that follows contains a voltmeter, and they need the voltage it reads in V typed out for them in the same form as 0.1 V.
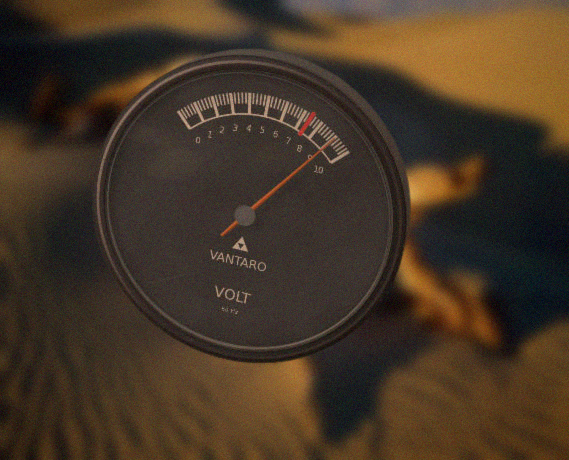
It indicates 9 V
